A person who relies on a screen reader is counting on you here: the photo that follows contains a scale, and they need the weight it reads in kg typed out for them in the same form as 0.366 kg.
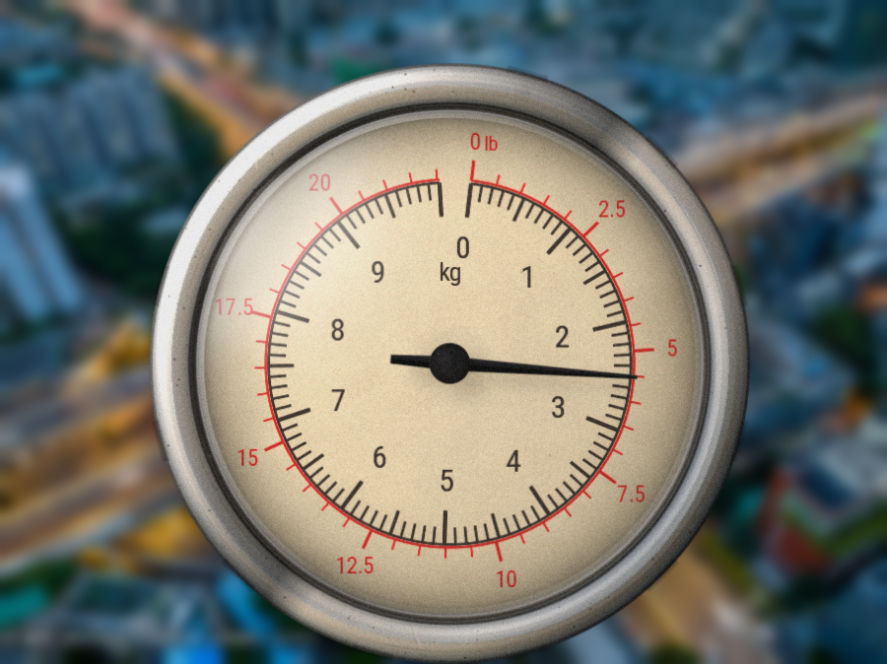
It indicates 2.5 kg
